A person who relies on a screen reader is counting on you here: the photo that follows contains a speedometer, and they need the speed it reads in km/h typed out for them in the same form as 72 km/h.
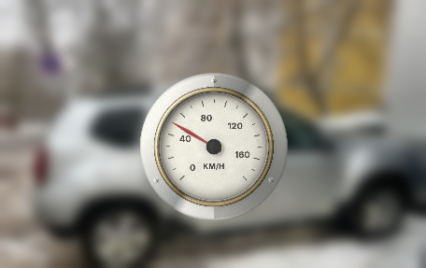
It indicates 50 km/h
